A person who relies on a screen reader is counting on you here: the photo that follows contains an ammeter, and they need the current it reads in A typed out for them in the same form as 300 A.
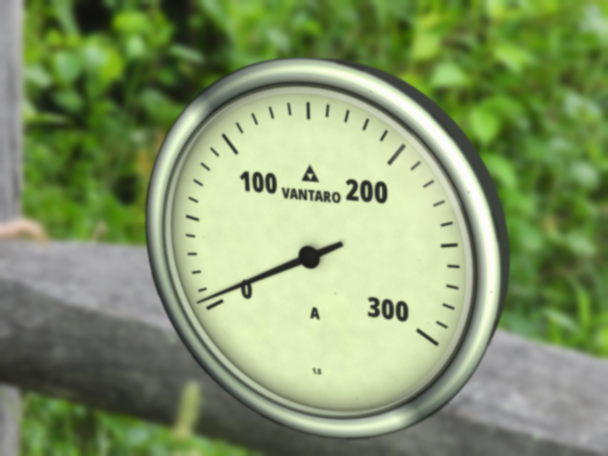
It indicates 5 A
